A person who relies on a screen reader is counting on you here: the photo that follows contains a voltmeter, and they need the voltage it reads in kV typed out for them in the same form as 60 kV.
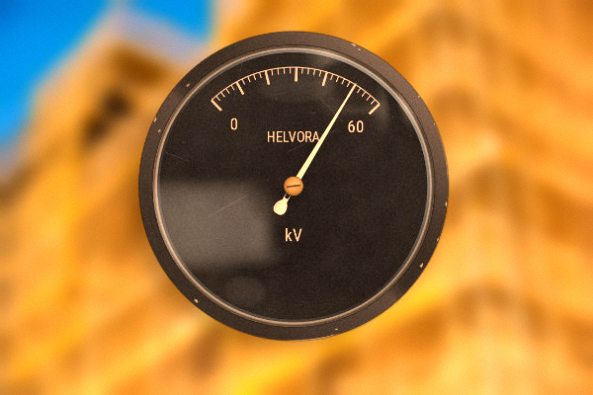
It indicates 50 kV
